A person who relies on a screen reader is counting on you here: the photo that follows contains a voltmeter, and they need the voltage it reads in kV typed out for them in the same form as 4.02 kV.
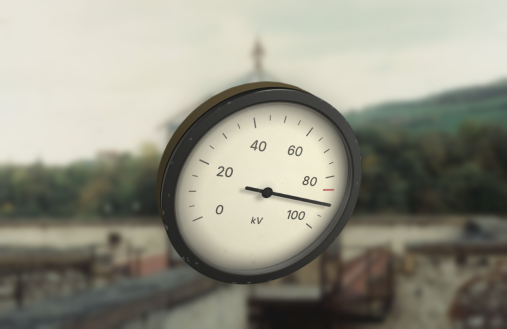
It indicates 90 kV
